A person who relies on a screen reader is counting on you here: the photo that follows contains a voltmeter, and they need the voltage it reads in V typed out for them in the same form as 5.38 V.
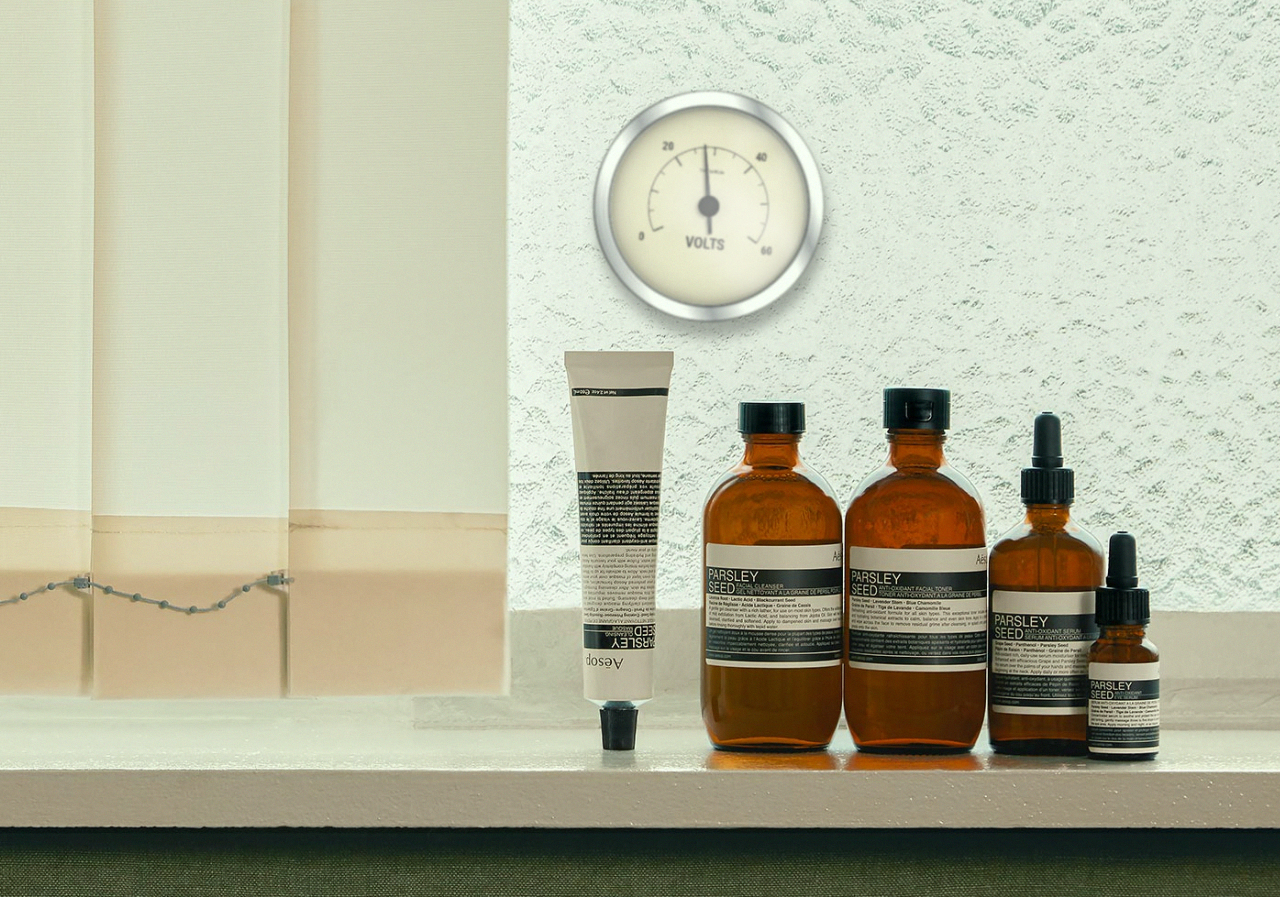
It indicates 27.5 V
